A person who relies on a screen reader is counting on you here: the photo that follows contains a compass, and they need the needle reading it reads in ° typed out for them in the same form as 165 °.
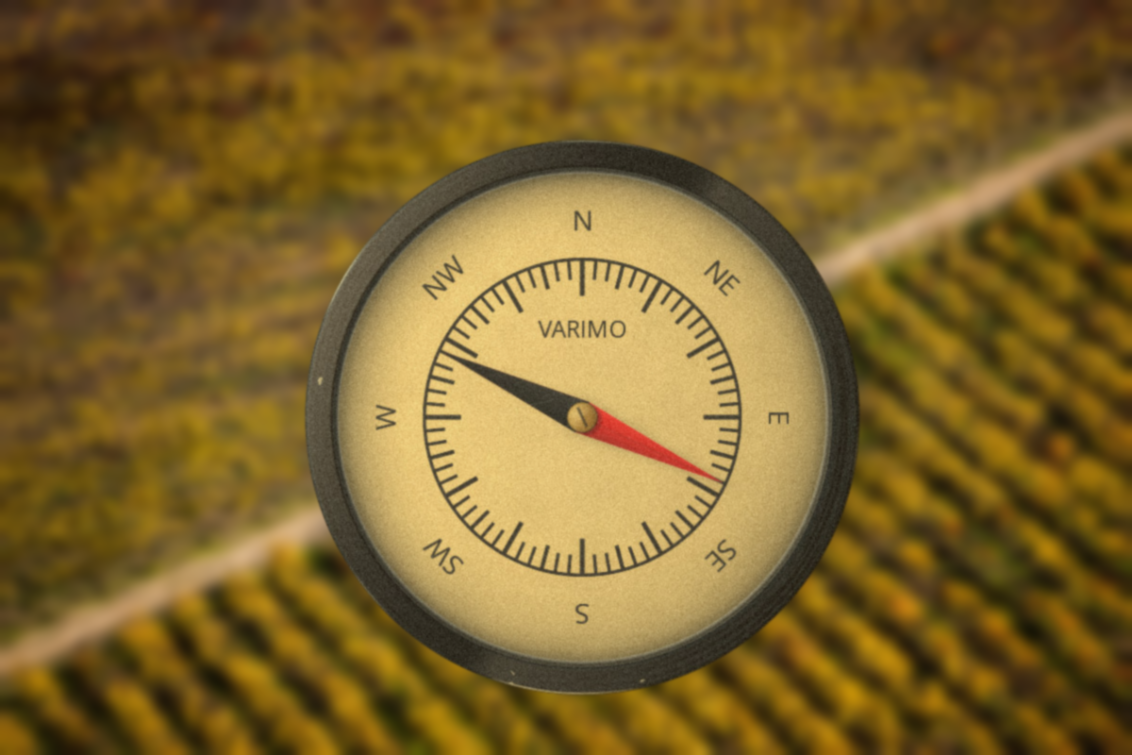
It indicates 115 °
